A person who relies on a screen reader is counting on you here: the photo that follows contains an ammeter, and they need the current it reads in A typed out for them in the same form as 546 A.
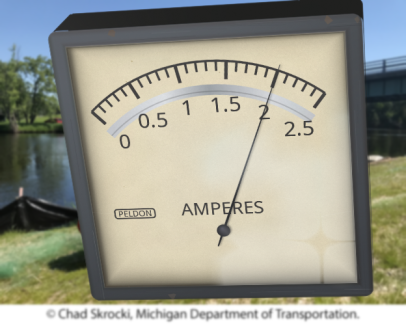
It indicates 2 A
